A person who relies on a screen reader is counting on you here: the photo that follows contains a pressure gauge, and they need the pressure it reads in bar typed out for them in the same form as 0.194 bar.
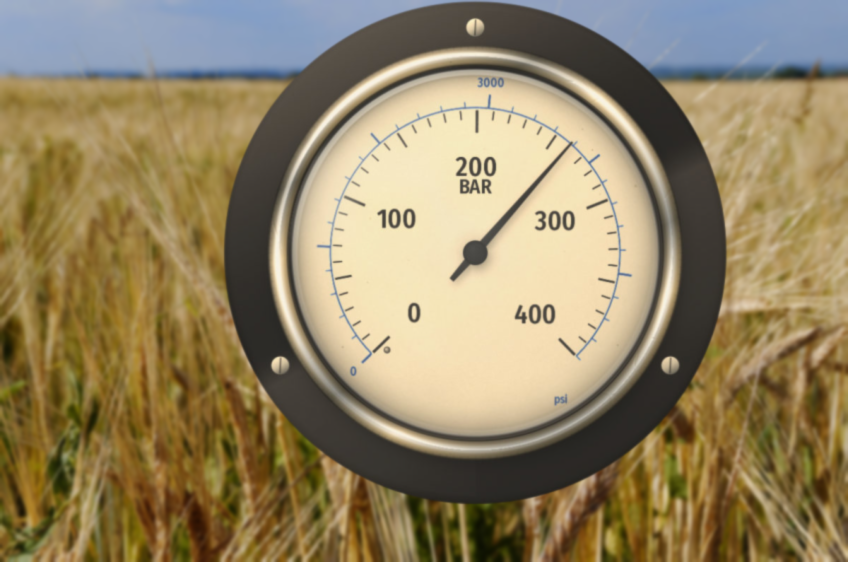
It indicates 260 bar
